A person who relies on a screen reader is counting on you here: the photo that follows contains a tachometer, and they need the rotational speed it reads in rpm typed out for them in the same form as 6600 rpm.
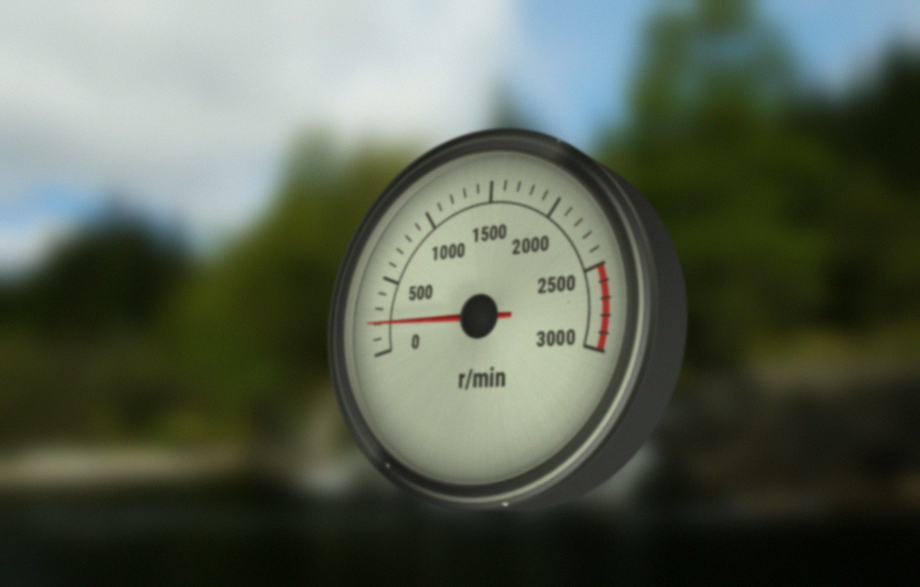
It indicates 200 rpm
